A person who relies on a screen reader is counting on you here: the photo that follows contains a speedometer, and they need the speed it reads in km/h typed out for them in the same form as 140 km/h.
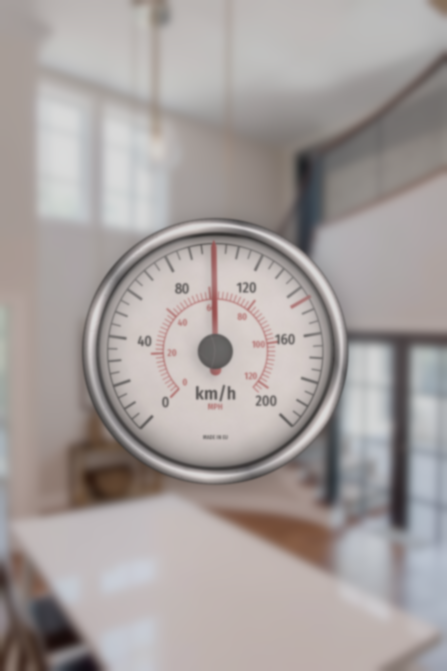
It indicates 100 km/h
